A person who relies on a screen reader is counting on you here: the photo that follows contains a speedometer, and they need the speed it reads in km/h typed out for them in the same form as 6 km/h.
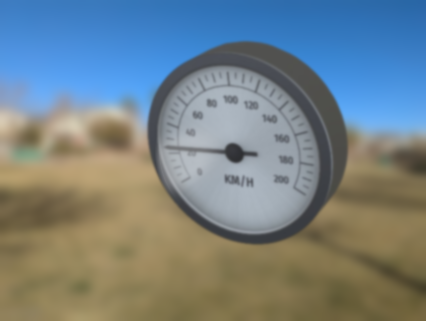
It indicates 25 km/h
